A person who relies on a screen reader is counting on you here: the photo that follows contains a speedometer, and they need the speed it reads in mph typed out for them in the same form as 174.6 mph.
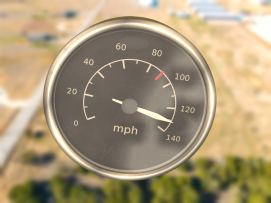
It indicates 130 mph
